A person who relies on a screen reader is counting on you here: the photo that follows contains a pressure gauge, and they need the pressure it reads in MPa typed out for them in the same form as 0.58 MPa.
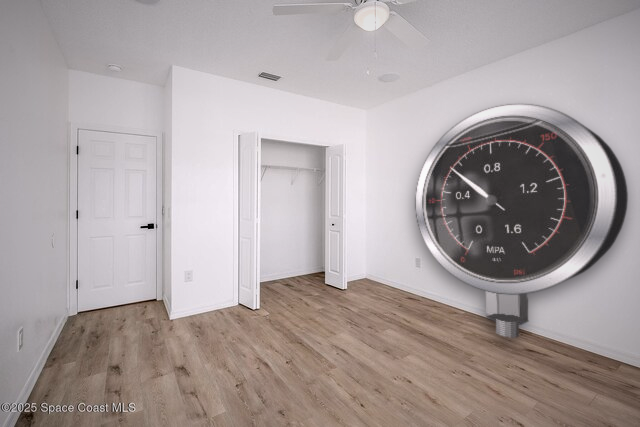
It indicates 0.55 MPa
